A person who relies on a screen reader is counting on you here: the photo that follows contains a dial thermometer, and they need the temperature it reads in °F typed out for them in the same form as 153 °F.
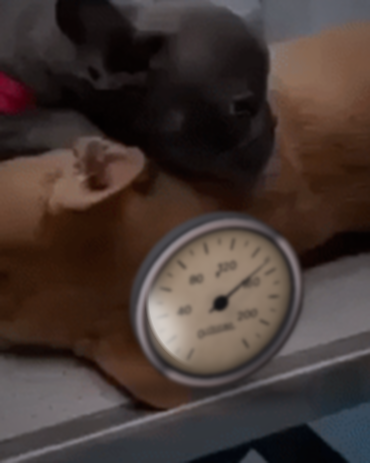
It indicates 150 °F
